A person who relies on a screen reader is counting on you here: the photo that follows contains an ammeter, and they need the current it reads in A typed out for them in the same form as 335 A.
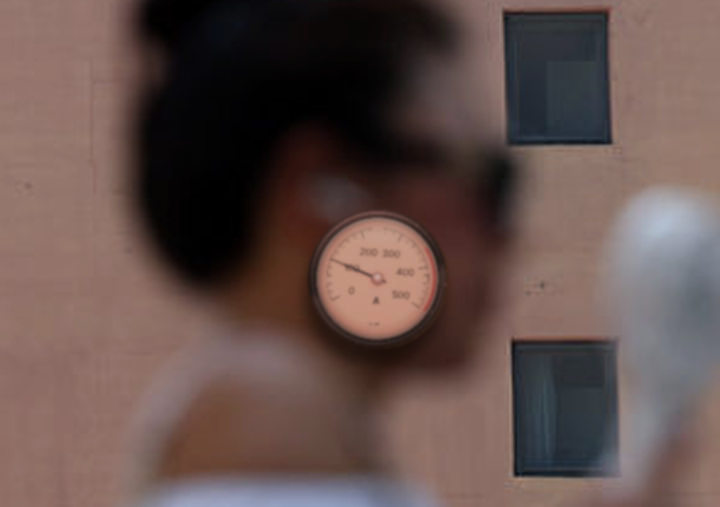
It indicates 100 A
